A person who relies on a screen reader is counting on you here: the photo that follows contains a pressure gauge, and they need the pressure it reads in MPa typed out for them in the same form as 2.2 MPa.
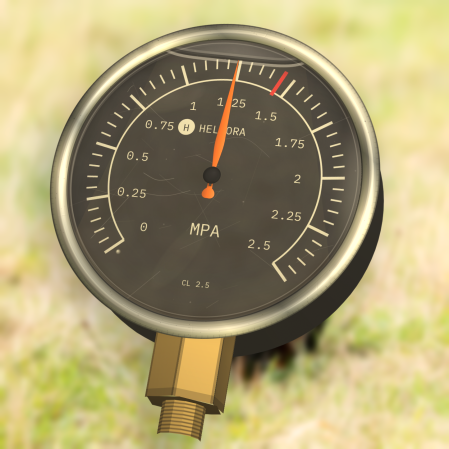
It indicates 1.25 MPa
